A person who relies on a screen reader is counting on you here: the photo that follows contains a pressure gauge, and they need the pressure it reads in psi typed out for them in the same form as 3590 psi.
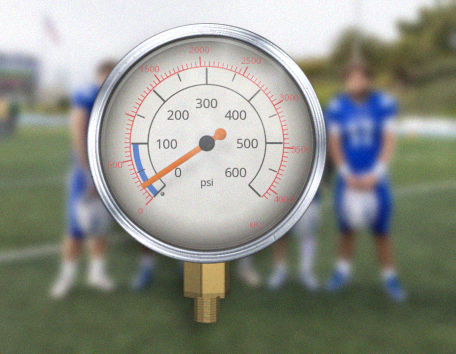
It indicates 25 psi
